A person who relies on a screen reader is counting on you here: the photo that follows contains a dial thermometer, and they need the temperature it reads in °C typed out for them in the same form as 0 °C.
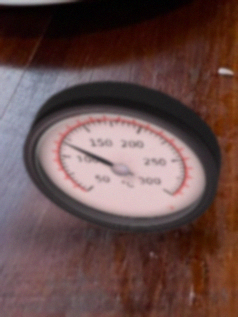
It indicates 125 °C
